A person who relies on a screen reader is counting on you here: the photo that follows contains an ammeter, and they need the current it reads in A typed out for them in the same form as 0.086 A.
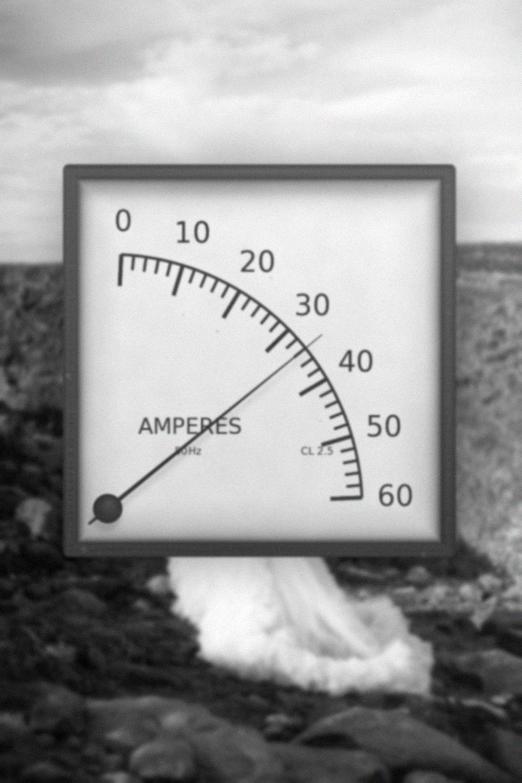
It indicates 34 A
